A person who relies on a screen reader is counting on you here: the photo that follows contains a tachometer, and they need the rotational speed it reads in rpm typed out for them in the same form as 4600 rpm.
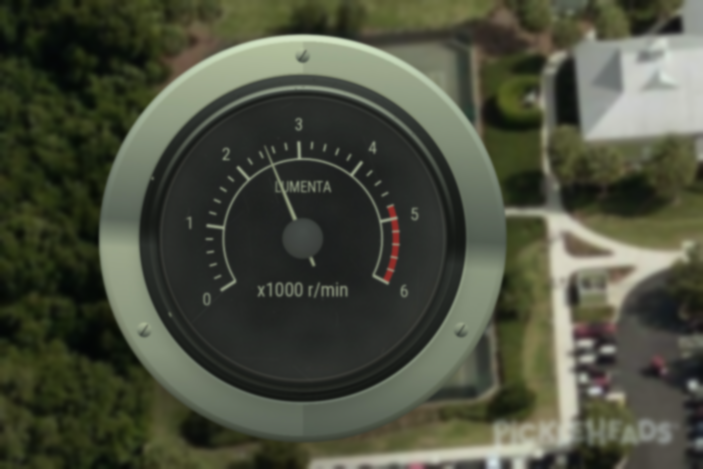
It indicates 2500 rpm
